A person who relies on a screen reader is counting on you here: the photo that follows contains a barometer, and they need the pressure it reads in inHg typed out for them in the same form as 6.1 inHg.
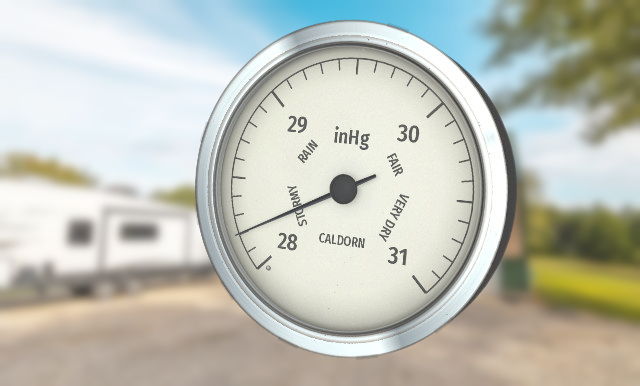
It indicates 28.2 inHg
